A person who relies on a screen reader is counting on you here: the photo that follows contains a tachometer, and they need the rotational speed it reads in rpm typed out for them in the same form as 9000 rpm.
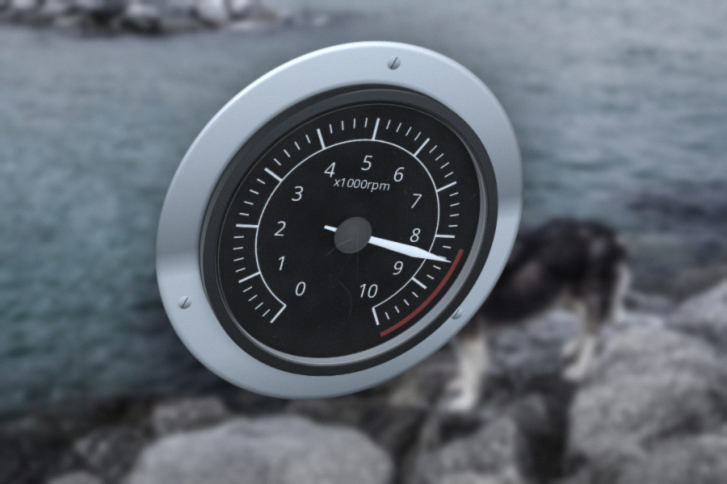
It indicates 8400 rpm
